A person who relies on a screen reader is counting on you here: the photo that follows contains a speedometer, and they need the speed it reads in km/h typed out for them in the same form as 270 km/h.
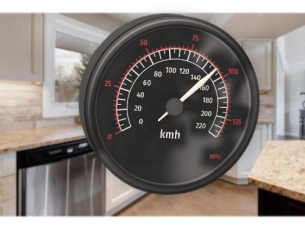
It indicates 150 km/h
